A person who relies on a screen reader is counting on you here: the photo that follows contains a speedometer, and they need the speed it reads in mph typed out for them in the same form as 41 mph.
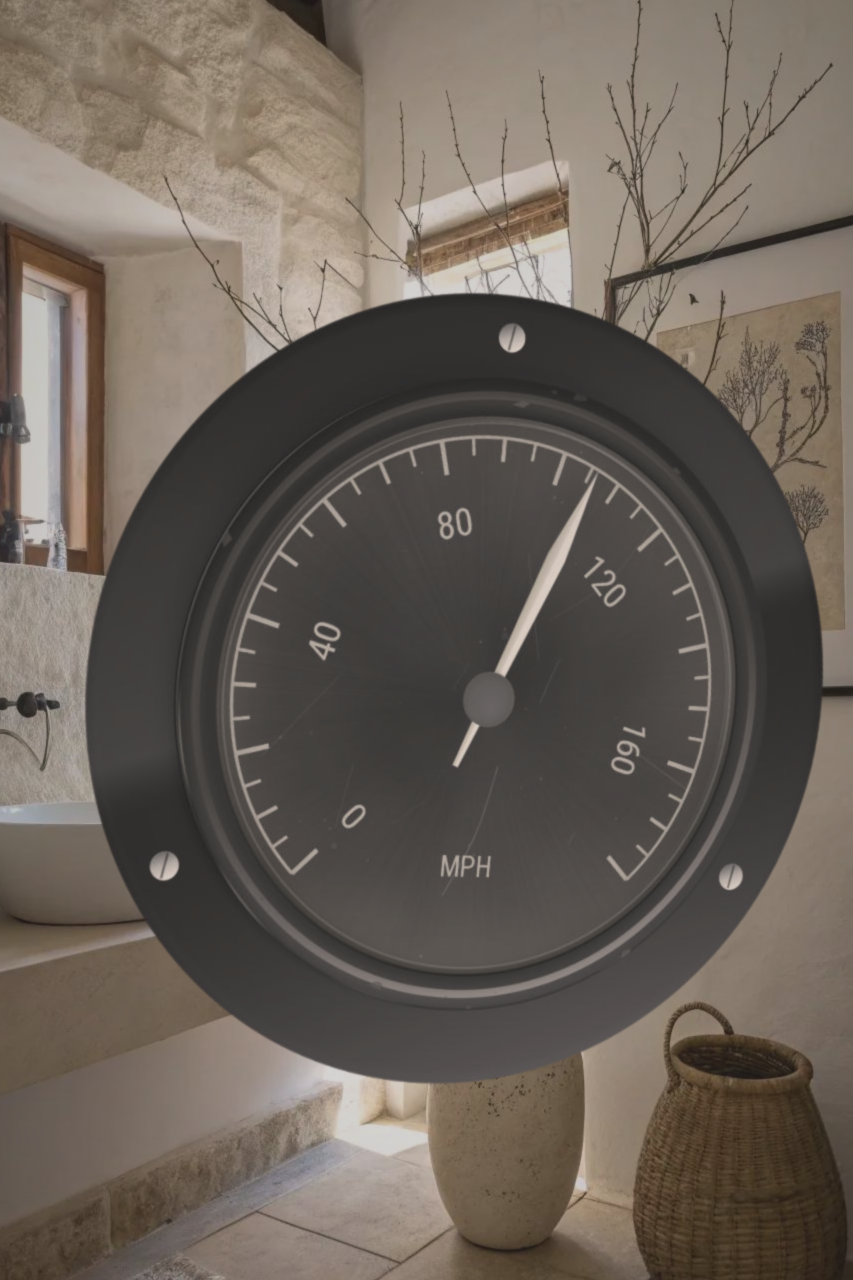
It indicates 105 mph
